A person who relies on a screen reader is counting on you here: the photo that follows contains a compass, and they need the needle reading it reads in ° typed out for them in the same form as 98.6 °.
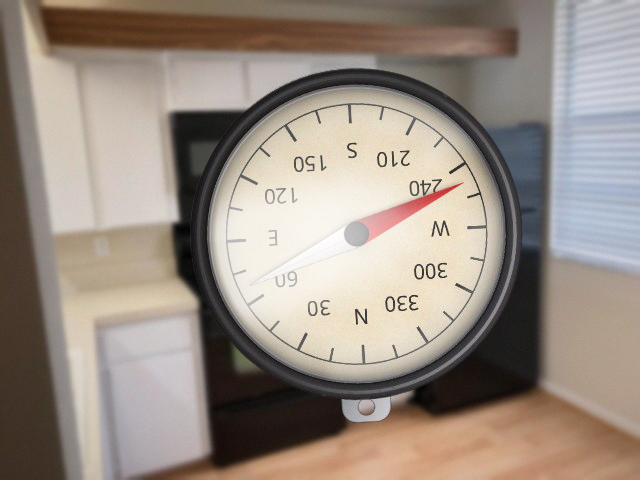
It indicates 247.5 °
